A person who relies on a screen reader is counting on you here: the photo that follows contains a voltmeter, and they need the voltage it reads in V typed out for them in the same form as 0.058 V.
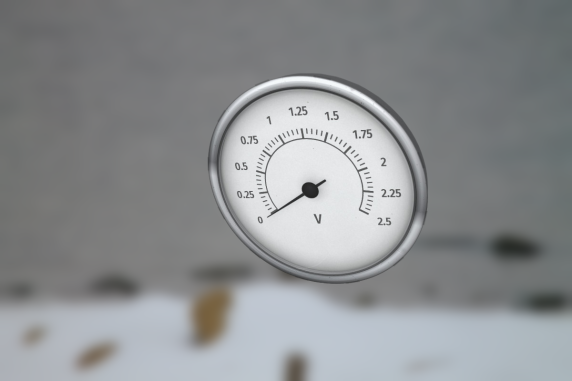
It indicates 0 V
